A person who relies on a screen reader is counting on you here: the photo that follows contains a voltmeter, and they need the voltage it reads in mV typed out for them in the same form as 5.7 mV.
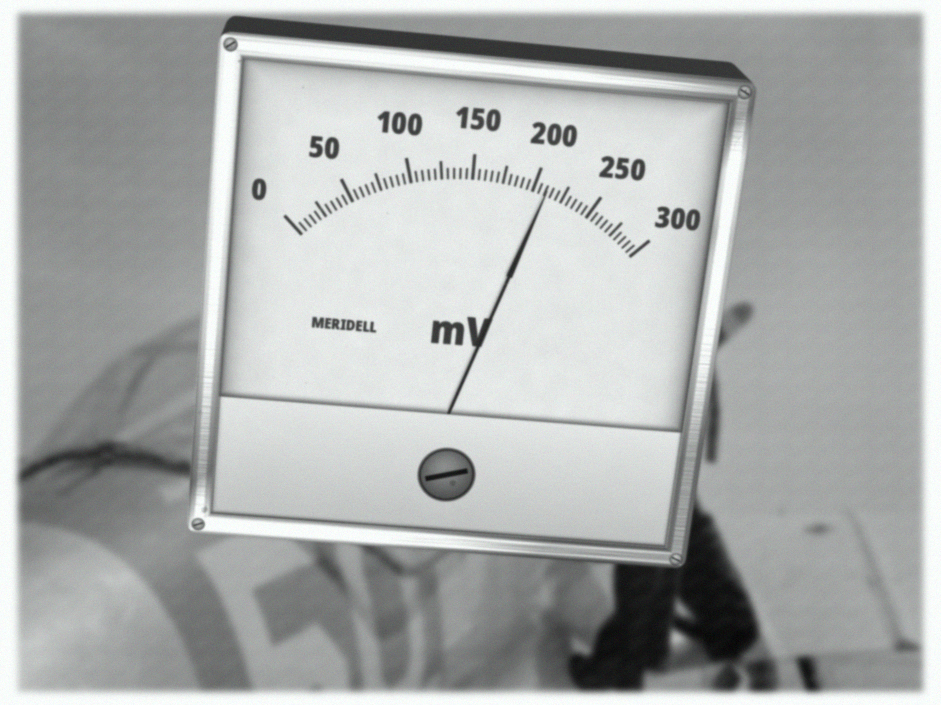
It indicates 210 mV
